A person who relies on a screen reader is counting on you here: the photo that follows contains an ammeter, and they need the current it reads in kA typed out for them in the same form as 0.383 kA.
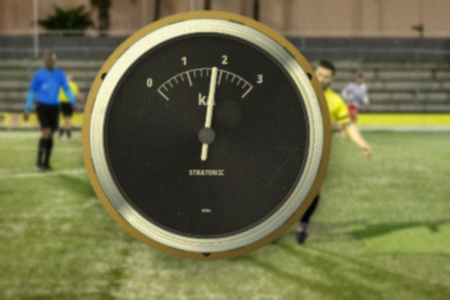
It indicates 1.8 kA
